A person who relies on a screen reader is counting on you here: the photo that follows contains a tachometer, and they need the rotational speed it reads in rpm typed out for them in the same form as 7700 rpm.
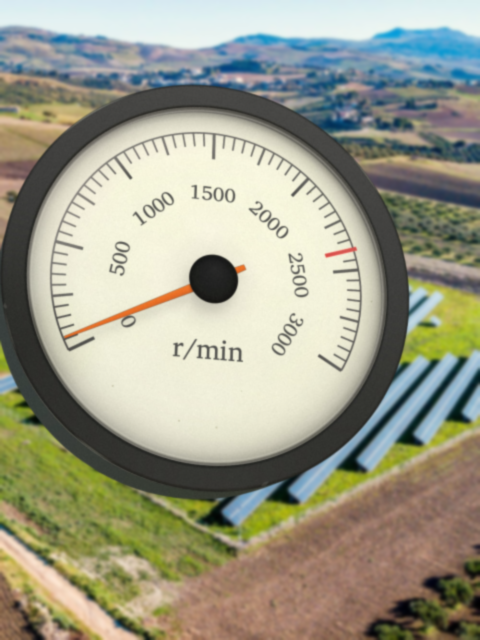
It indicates 50 rpm
